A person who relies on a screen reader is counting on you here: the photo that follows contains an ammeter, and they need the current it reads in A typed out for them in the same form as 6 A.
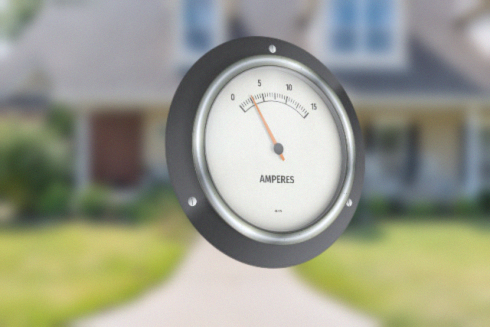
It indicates 2.5 A
